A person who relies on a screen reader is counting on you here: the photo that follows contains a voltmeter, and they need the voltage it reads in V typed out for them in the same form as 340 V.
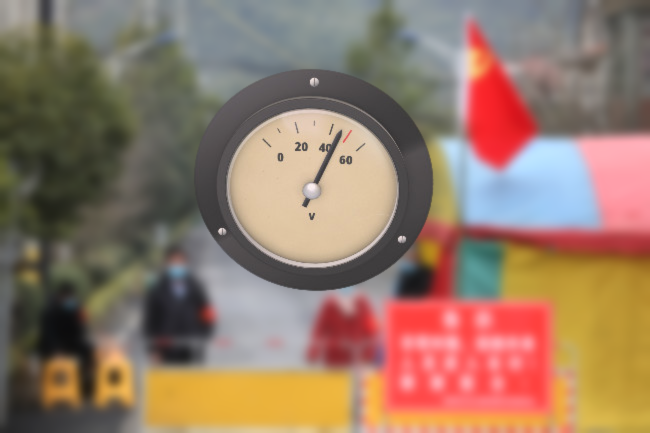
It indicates 45 V
